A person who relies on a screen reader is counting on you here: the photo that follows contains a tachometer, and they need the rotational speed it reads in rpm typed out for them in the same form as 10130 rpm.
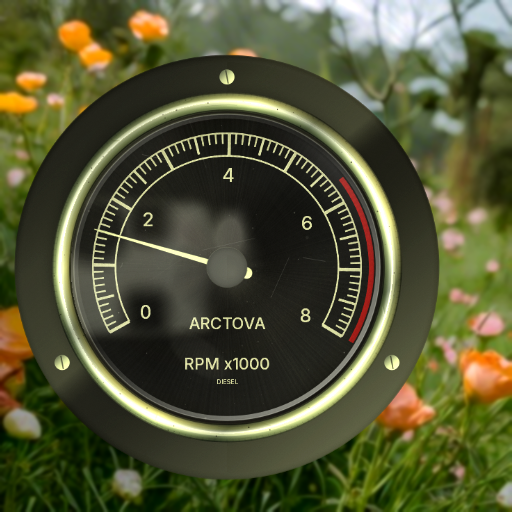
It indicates 1500 rpm
